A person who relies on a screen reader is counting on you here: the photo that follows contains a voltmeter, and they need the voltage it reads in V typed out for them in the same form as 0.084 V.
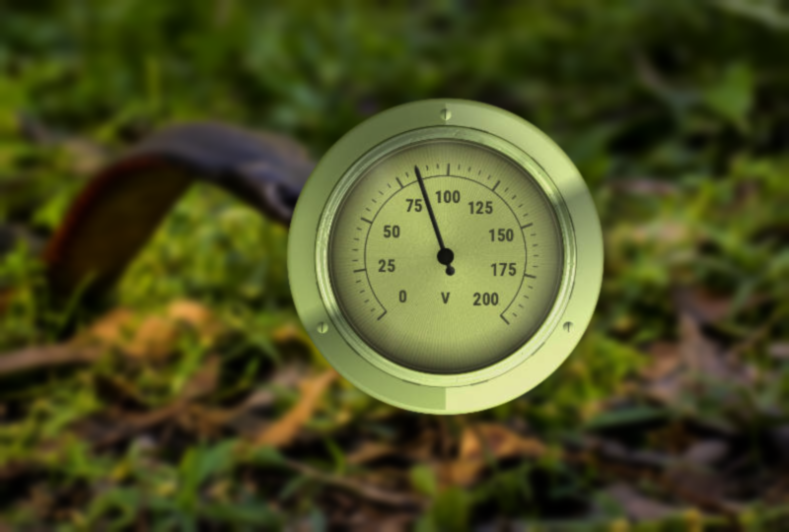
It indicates 85 V
